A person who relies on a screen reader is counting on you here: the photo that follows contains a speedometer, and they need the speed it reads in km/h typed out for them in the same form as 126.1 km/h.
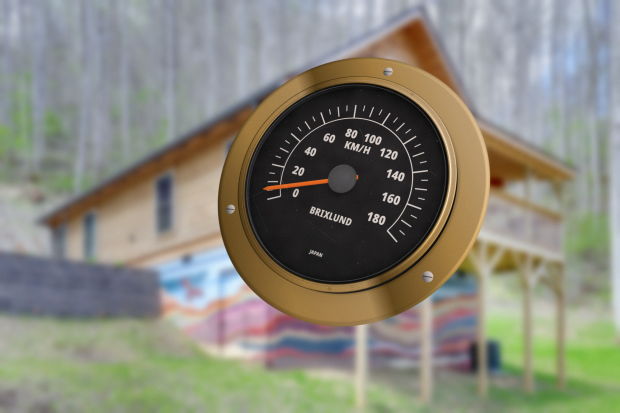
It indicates 5 km/h
